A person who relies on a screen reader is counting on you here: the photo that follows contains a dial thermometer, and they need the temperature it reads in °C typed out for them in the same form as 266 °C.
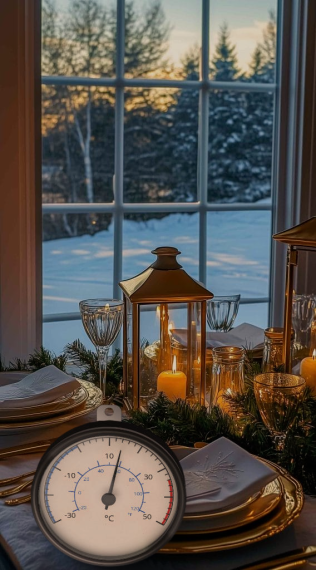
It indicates 14 °C
